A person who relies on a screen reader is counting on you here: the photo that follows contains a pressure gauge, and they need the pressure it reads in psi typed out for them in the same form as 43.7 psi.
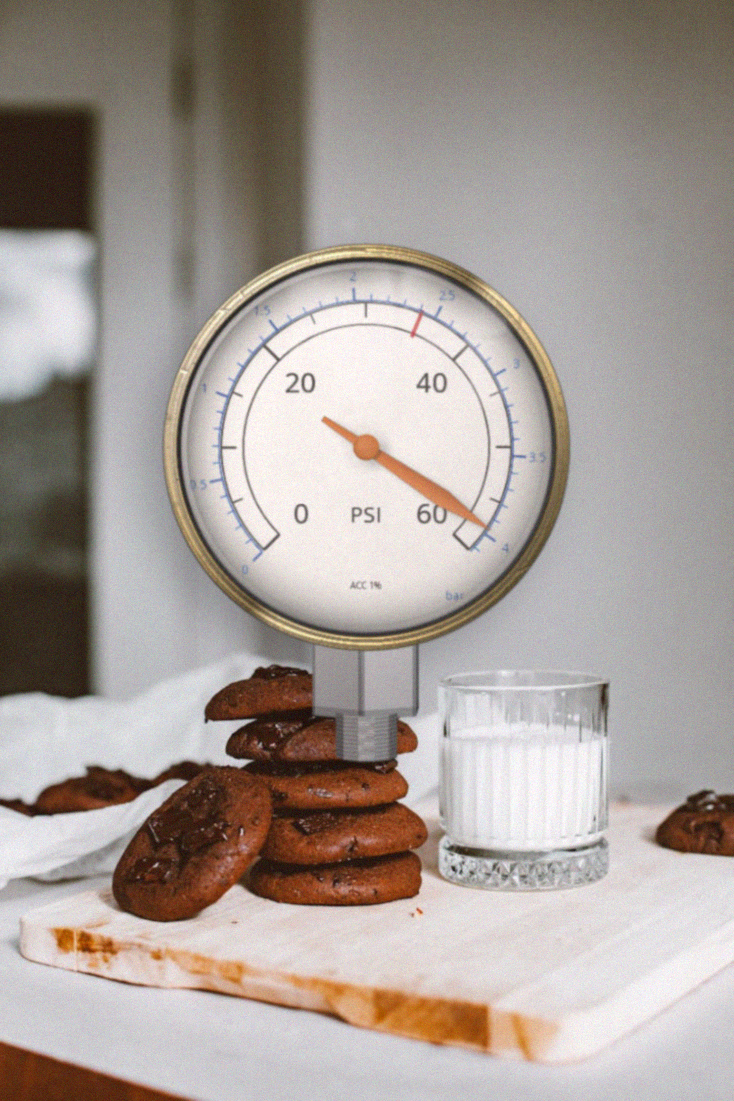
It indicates 57.5 psi
